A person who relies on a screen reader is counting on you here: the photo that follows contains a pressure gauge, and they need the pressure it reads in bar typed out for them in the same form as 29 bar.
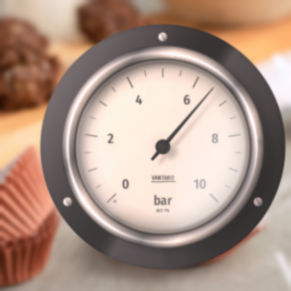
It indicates 6.5 bar
